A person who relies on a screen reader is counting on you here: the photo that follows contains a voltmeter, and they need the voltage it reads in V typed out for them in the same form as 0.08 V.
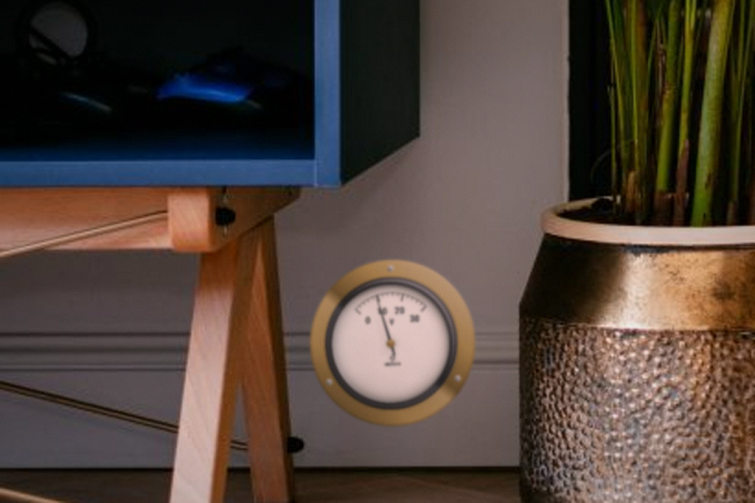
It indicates 10 V
